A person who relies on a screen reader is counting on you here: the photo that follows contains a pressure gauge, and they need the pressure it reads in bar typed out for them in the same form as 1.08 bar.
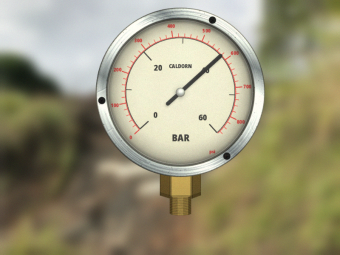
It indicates 40 bar
